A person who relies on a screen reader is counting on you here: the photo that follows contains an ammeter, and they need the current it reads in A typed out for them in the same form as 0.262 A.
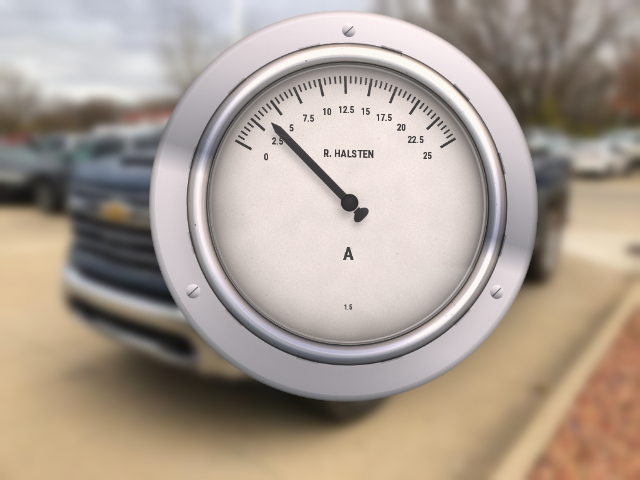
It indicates 3.5 A
